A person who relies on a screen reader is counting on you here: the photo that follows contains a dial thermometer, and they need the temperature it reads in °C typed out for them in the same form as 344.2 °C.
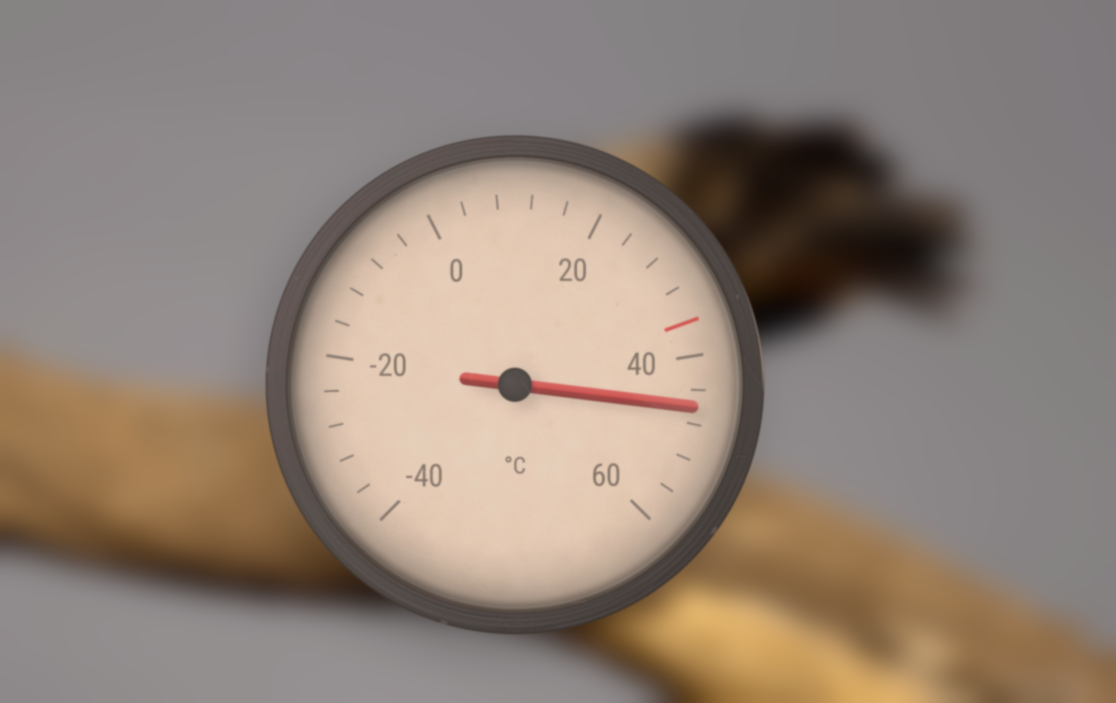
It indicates 46 °C
